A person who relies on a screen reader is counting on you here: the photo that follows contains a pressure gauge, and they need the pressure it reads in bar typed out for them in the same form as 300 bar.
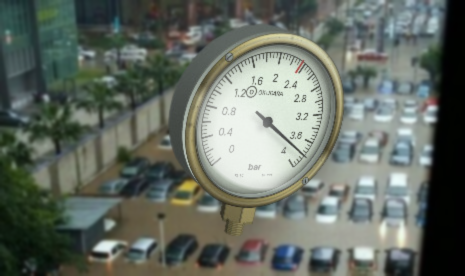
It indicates 3.8 bar
